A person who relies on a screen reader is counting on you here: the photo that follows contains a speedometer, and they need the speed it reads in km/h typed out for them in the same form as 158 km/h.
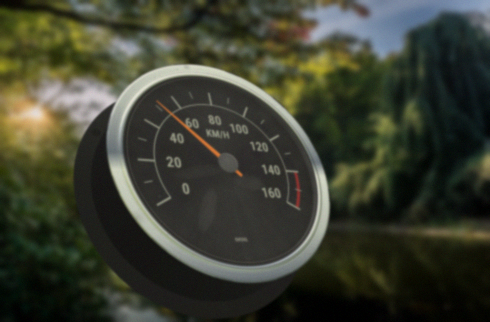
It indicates 50 km/h
